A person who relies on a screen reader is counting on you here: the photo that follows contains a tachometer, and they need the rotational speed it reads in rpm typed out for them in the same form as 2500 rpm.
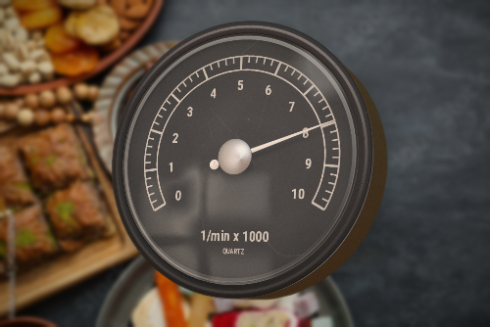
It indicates 8000 rpm
